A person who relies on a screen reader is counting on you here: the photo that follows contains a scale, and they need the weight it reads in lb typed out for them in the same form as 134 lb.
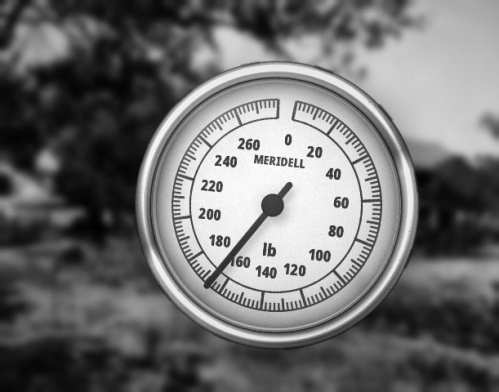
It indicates 166 lb
